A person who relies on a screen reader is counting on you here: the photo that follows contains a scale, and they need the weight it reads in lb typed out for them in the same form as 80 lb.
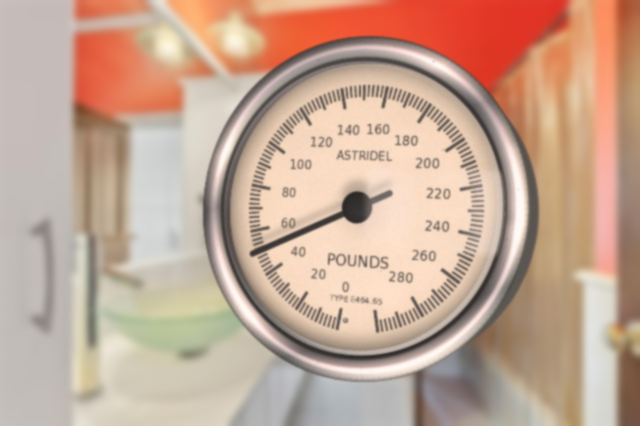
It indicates 50 lb
